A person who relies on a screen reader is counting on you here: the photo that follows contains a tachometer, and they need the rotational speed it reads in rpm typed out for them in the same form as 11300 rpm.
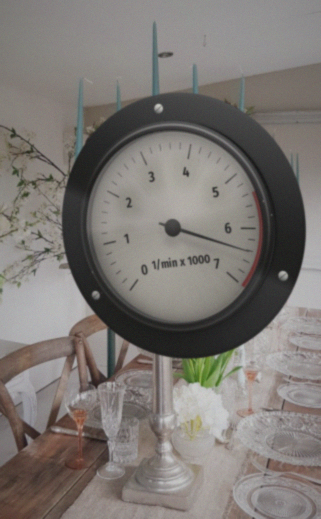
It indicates 6400 rpm
